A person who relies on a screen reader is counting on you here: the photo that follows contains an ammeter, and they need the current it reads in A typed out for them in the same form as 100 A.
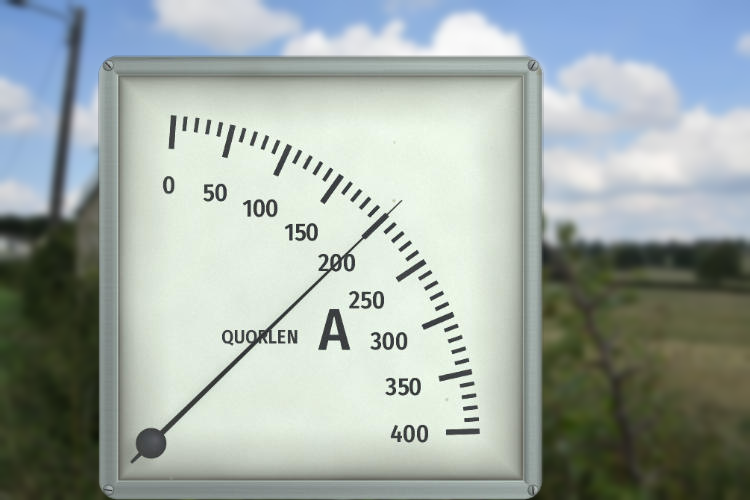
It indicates 200 A
